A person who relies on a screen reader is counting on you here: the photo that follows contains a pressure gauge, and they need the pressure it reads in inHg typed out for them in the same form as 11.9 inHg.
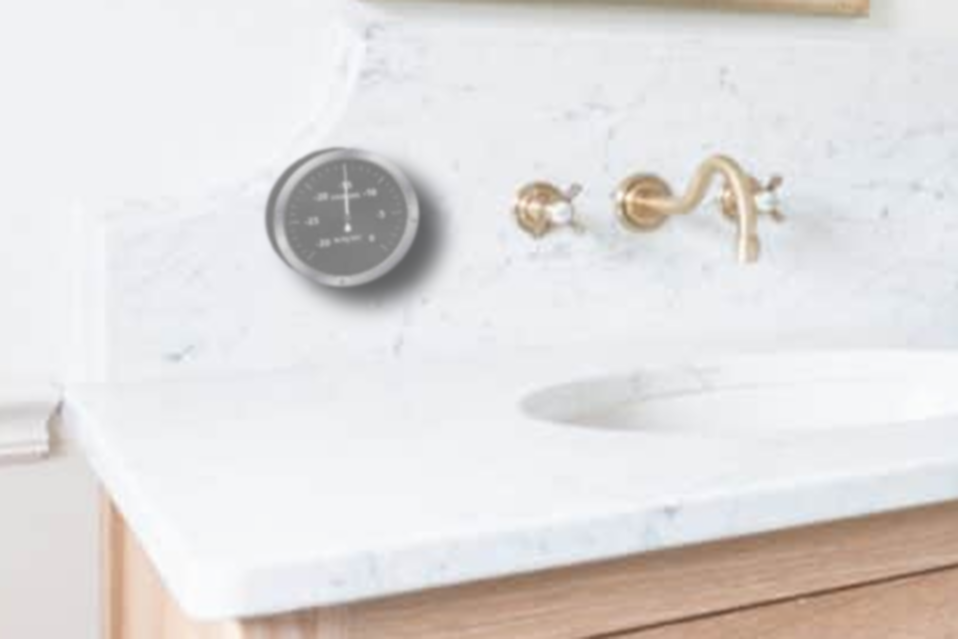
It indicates -15 inHg
